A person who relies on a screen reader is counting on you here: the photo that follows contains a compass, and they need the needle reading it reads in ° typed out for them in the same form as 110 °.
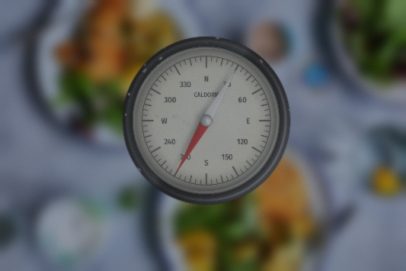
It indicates 210 °
